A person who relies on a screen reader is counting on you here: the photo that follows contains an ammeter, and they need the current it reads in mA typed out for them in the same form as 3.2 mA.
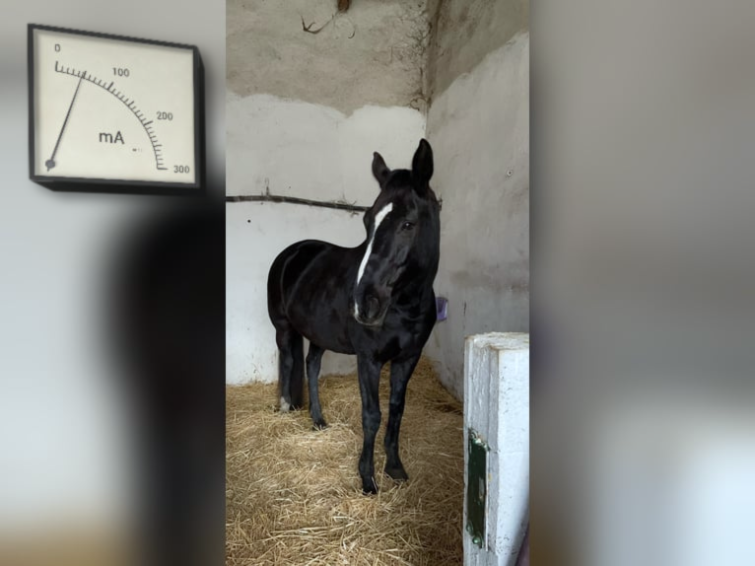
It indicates 50 mA
